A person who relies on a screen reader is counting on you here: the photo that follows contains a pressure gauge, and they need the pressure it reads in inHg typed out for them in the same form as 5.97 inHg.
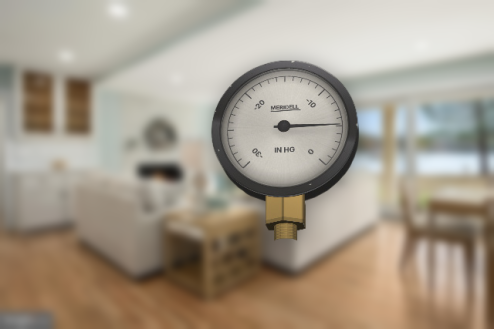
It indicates -5 inHg
